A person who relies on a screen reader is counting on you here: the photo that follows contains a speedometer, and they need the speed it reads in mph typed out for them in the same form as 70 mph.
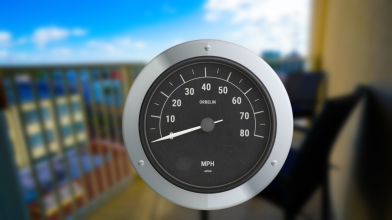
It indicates 0 mph
